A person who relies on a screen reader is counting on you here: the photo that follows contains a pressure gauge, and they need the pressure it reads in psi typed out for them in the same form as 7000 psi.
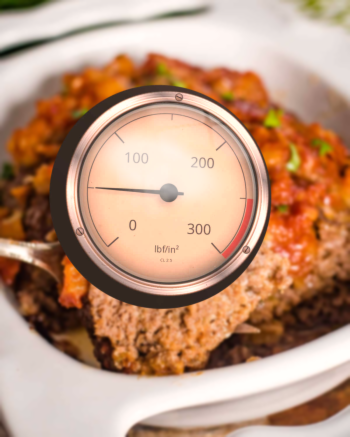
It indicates 50 psi
